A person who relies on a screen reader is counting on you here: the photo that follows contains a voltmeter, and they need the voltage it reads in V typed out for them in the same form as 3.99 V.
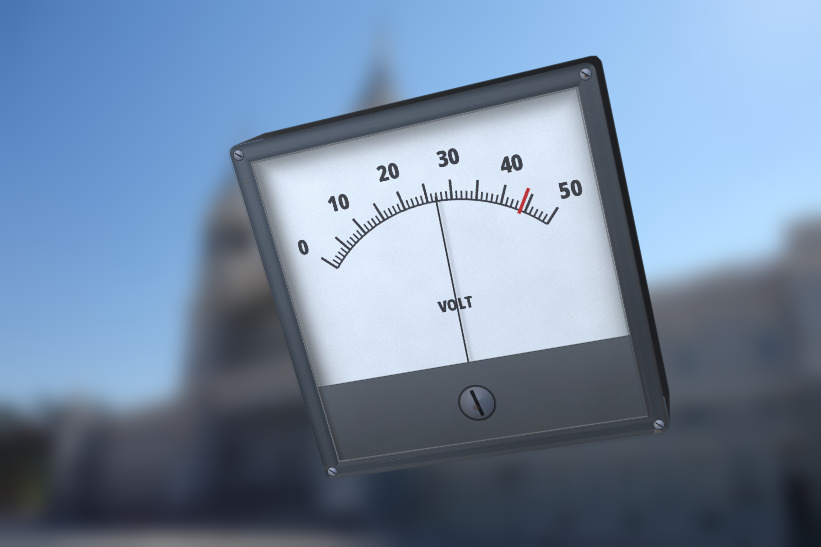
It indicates 27 V
